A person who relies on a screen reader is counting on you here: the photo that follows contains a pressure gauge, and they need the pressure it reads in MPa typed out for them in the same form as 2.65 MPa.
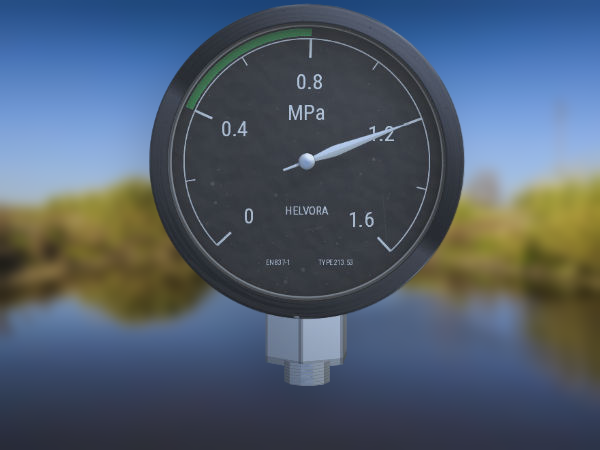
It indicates 1.2 MPa
